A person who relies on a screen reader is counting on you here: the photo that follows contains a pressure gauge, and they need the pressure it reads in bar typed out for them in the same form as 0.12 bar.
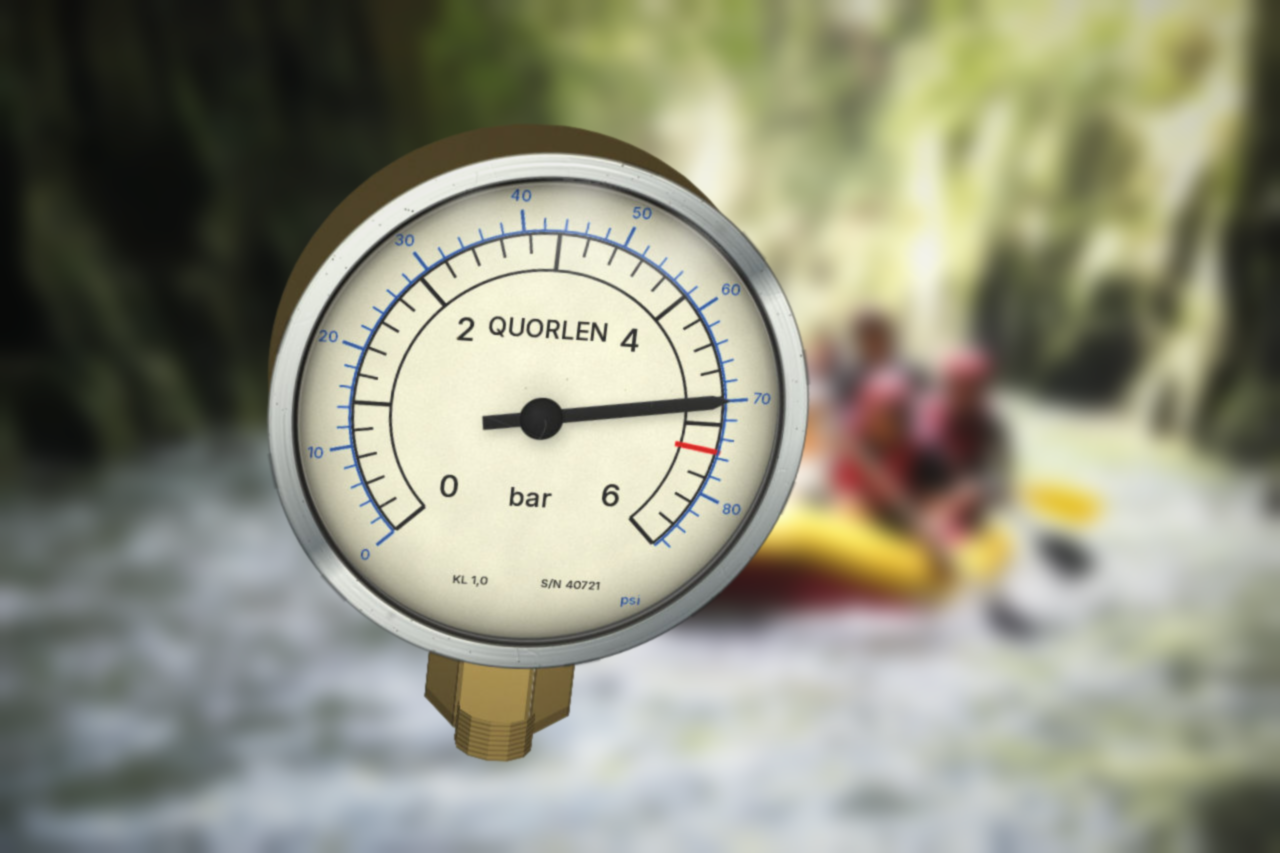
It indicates 4.8 bar
